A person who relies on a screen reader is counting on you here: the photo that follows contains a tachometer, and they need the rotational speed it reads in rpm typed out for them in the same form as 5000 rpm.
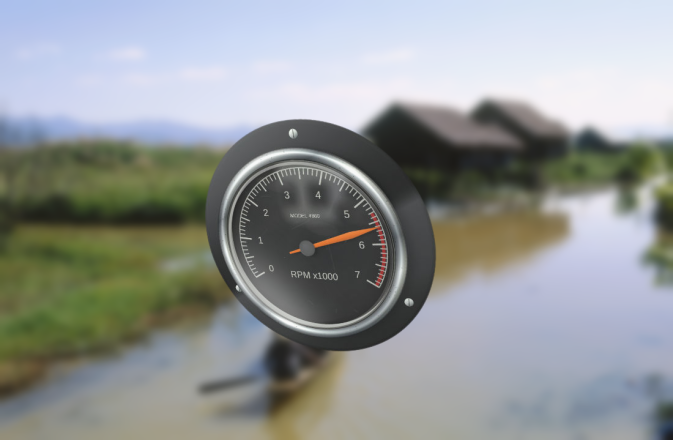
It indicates 5600 rpm
